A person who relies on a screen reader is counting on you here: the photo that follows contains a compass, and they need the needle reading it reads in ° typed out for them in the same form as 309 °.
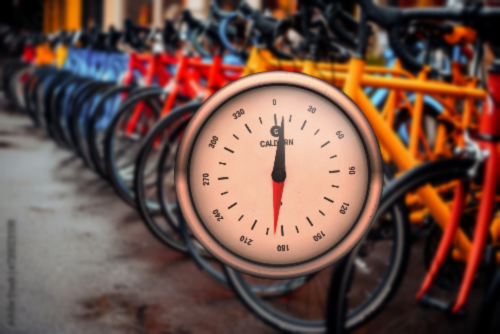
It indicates 187.5 °
